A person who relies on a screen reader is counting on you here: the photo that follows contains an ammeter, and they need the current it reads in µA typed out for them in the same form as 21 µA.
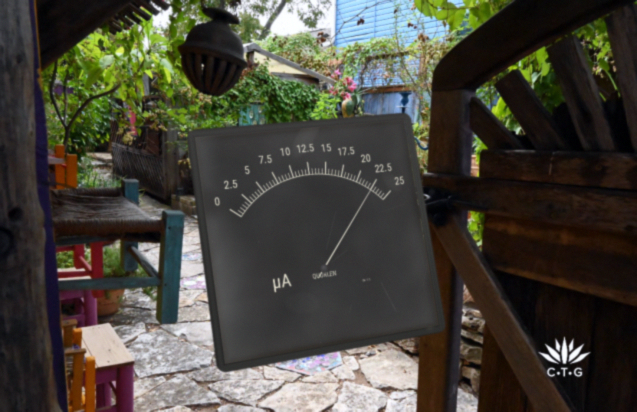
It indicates 22.5 µA
